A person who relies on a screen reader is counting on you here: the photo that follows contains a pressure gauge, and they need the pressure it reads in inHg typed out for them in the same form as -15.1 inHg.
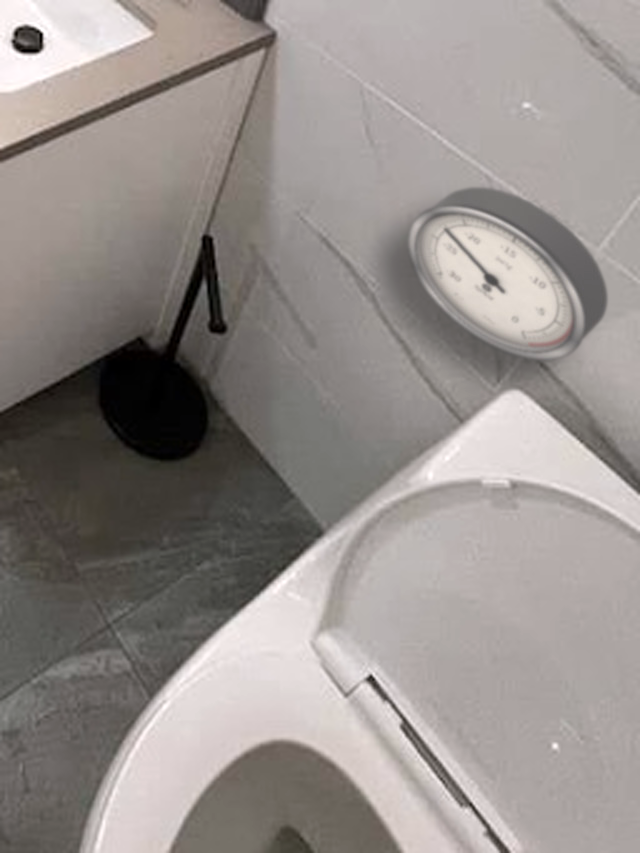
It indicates -22.5 inHg
